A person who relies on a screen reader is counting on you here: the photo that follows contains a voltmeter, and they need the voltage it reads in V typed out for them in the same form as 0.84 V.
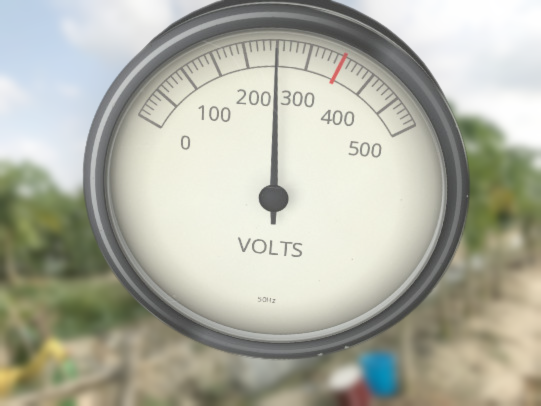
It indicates 250 V
